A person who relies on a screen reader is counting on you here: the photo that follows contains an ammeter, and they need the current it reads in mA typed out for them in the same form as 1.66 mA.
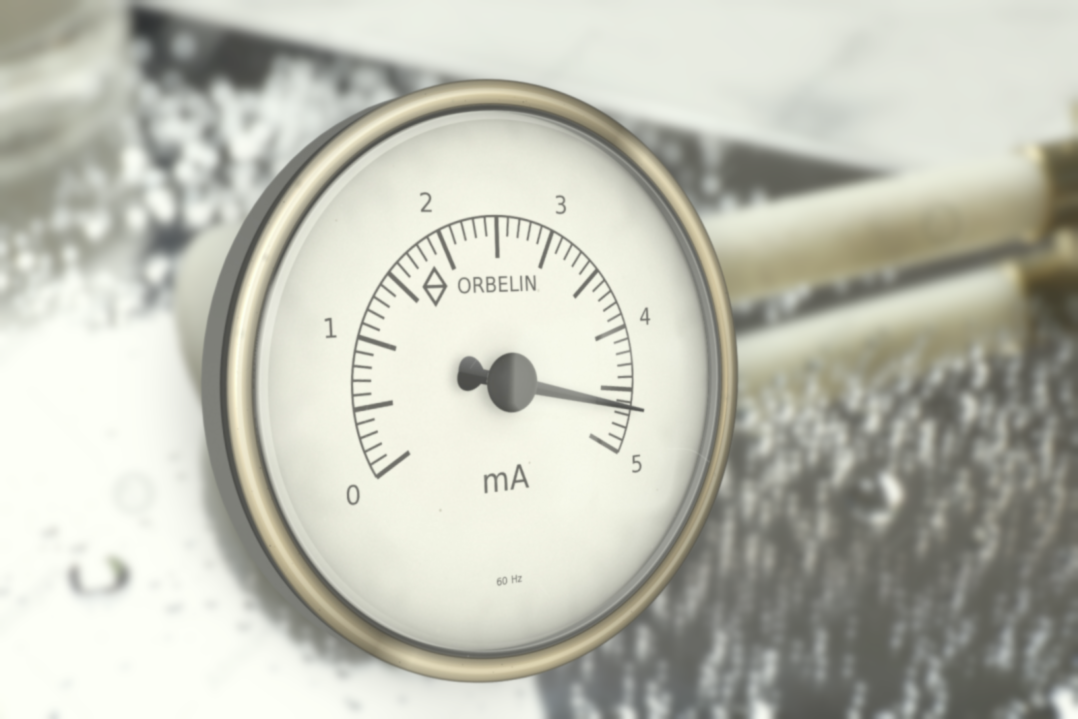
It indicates 4.65 mA
